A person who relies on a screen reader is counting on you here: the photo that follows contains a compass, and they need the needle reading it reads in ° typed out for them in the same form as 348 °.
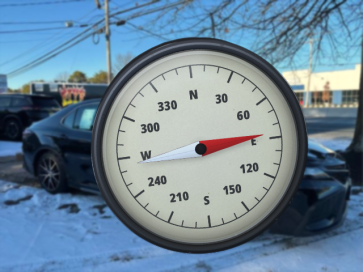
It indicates 85 °
